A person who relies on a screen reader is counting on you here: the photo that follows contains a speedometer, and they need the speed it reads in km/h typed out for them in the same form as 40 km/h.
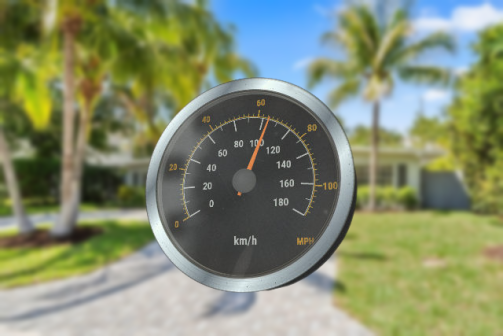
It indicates 105 km/h
